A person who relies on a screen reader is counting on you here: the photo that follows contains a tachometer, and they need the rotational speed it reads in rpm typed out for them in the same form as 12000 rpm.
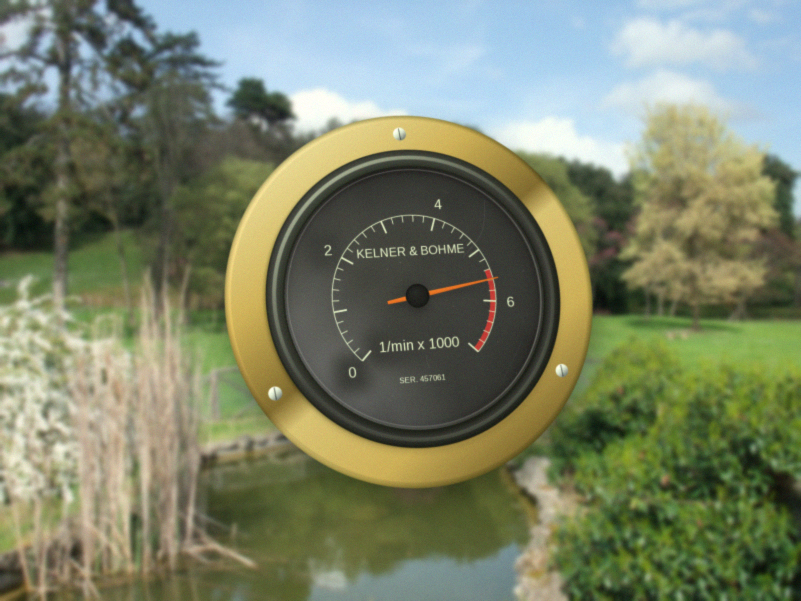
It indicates 5600 rpm
